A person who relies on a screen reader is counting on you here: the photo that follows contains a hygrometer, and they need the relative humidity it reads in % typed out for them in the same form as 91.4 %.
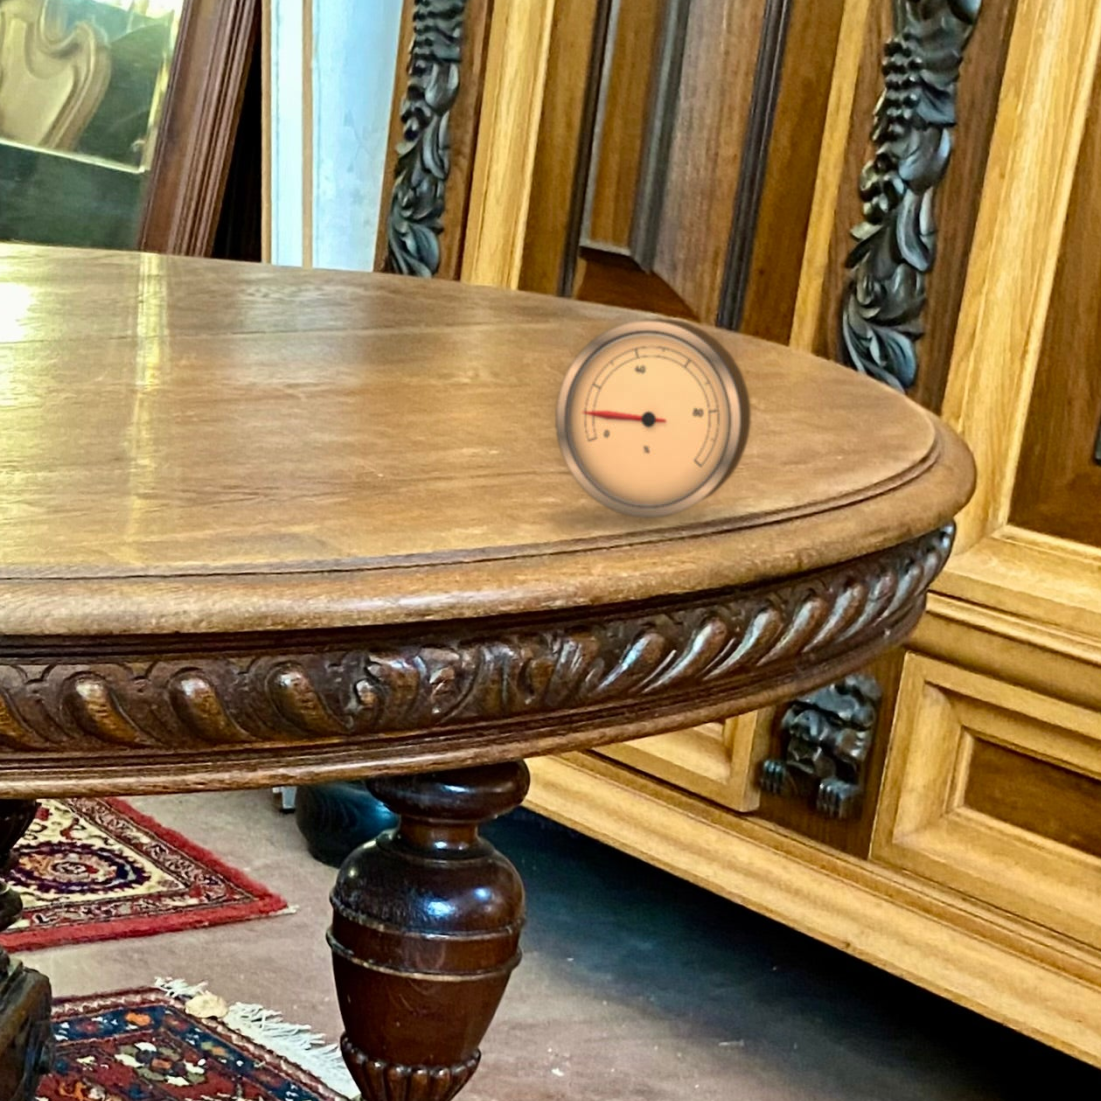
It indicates 10 %
